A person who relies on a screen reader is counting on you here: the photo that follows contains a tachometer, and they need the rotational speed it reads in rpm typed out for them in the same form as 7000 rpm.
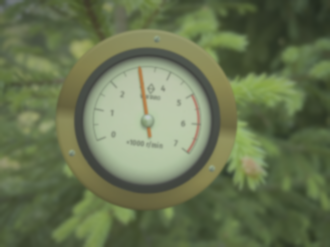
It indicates 3000 rpm
